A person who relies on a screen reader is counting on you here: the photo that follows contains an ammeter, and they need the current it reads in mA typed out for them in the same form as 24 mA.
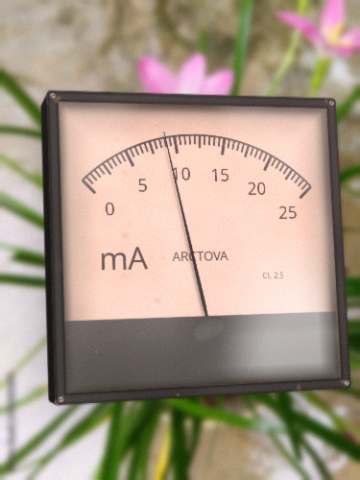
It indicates 9 mA
